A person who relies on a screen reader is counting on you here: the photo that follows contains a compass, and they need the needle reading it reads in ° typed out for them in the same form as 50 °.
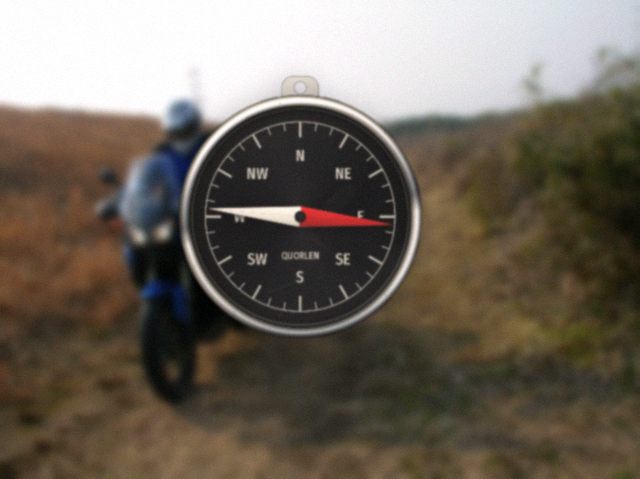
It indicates 95 °
